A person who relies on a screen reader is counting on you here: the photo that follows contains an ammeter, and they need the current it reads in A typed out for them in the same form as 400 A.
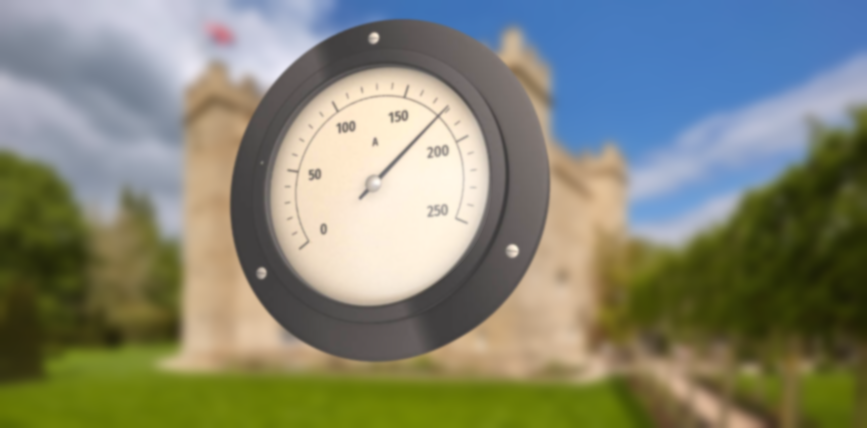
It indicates 180 A
